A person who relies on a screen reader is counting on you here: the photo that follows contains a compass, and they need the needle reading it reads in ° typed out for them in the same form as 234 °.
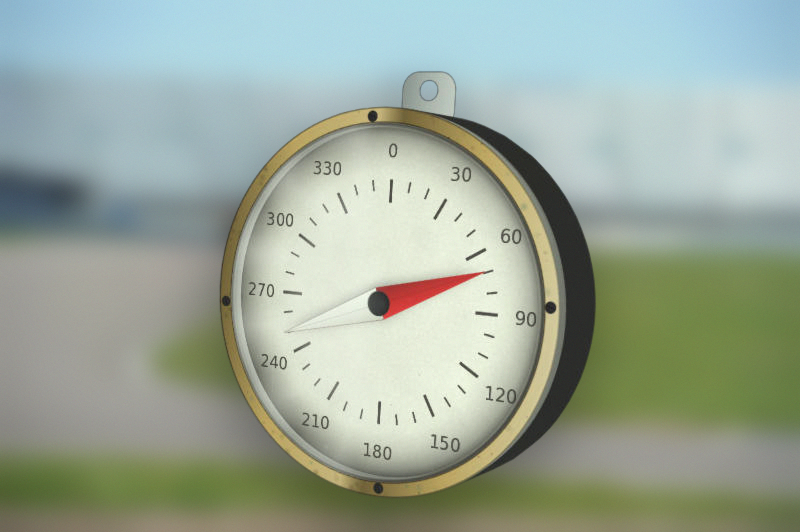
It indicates 70 °
